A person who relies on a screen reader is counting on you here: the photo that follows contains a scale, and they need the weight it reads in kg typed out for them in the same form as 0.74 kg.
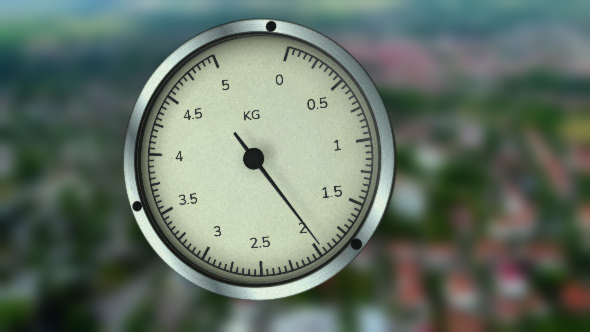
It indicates 1.95 kg
